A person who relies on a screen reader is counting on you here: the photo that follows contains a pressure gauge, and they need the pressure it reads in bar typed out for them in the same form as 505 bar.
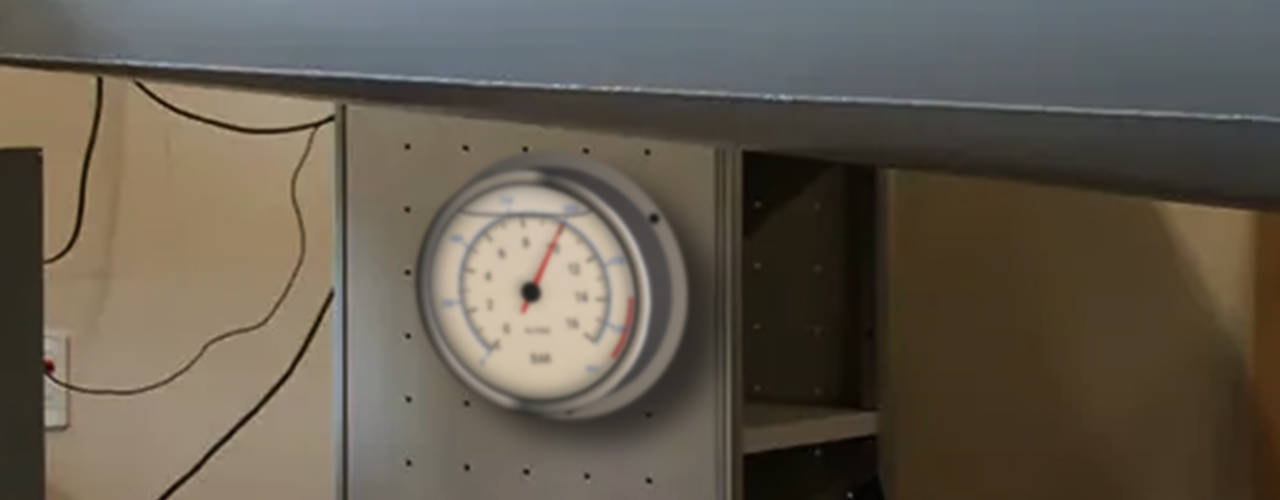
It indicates 10 bar
